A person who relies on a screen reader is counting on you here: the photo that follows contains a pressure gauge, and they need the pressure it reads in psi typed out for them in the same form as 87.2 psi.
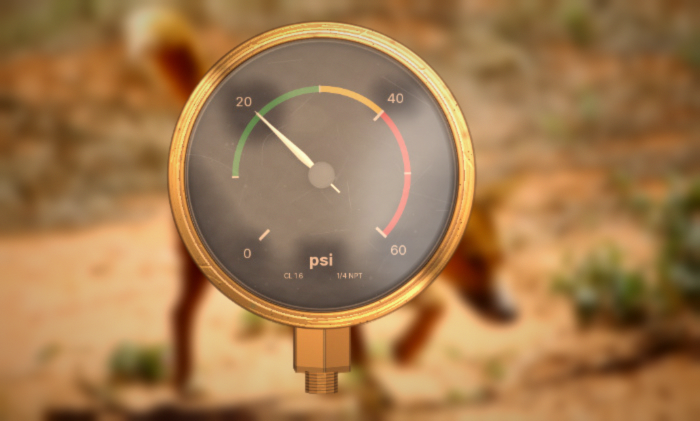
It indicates 20 psi
